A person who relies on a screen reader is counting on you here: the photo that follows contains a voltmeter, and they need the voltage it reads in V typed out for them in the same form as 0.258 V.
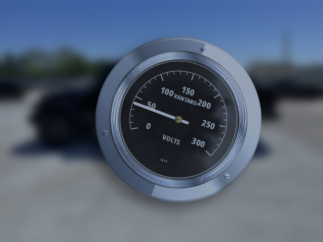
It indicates 40 V
